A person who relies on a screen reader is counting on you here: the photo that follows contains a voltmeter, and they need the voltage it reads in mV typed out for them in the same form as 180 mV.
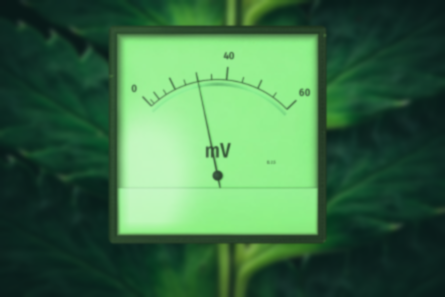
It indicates 30 mV
